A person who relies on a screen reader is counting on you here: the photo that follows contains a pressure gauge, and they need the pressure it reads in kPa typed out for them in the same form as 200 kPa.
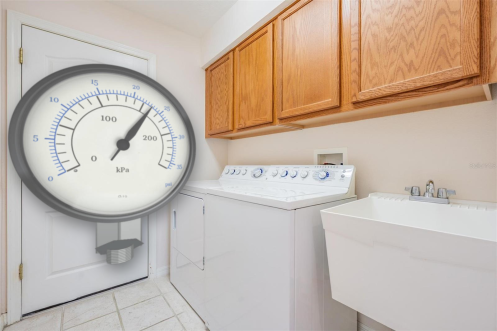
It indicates 160 kPa
